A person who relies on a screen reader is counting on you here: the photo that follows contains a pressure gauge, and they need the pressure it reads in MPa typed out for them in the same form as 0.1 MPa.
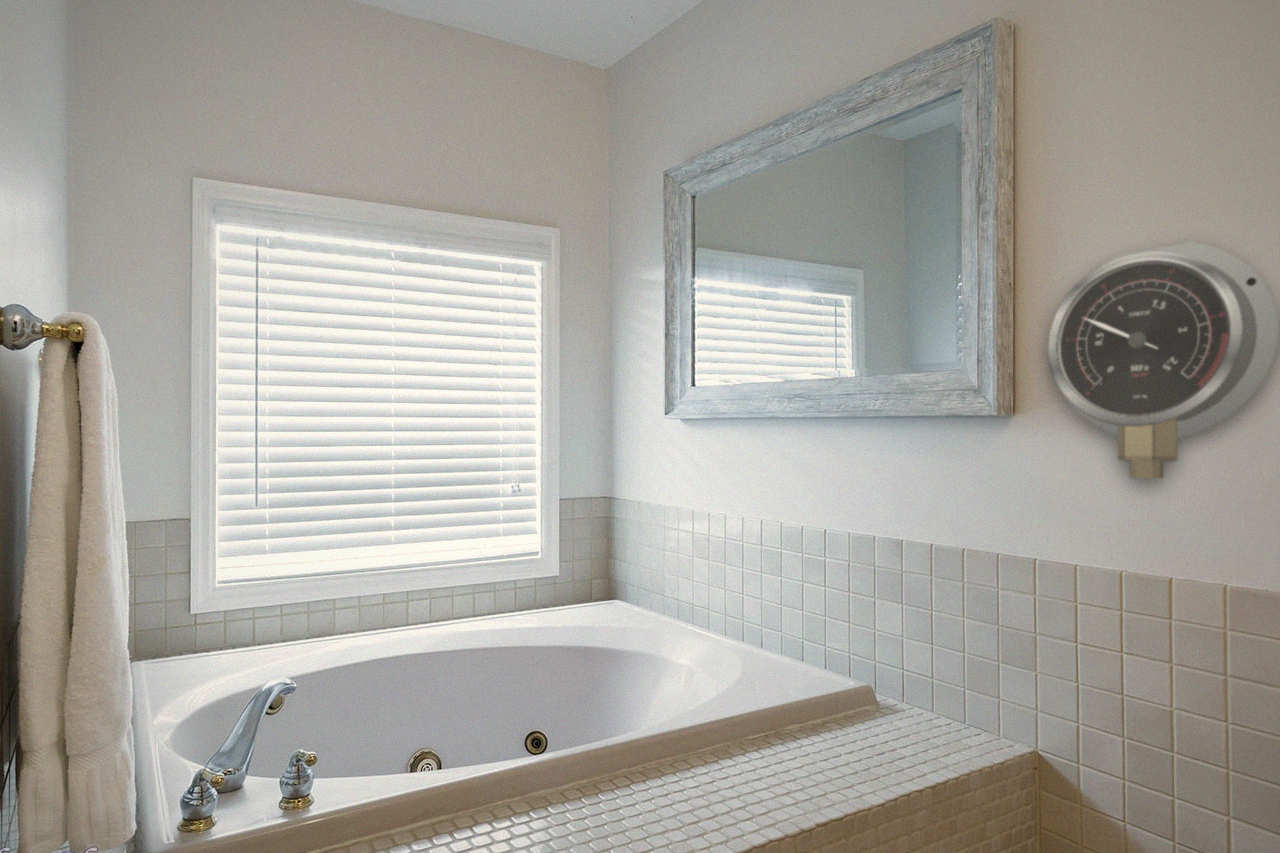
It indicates 0.7 MPa
